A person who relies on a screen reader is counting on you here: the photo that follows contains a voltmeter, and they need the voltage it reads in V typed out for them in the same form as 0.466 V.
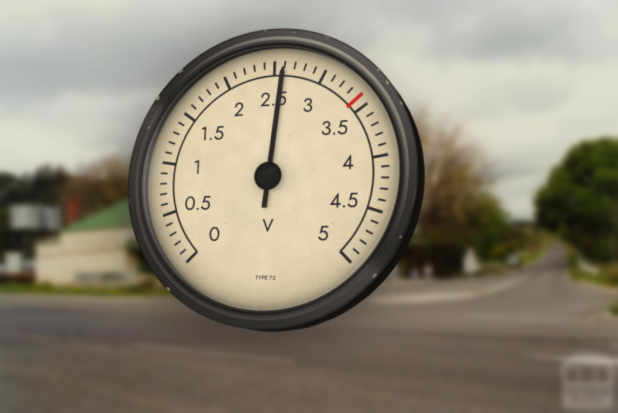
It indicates 2.6 V
